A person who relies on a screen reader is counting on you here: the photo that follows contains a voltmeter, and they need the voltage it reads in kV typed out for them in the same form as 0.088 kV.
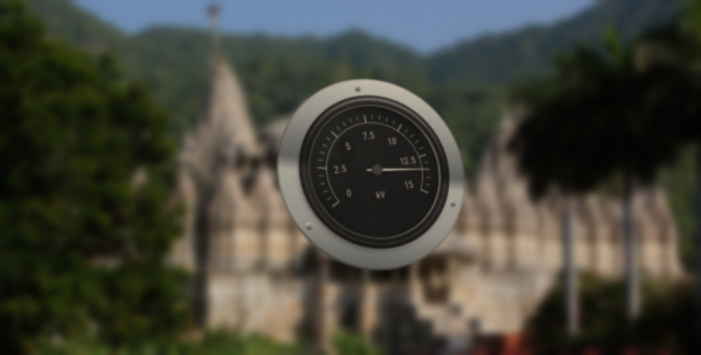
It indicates 13.5 kV
